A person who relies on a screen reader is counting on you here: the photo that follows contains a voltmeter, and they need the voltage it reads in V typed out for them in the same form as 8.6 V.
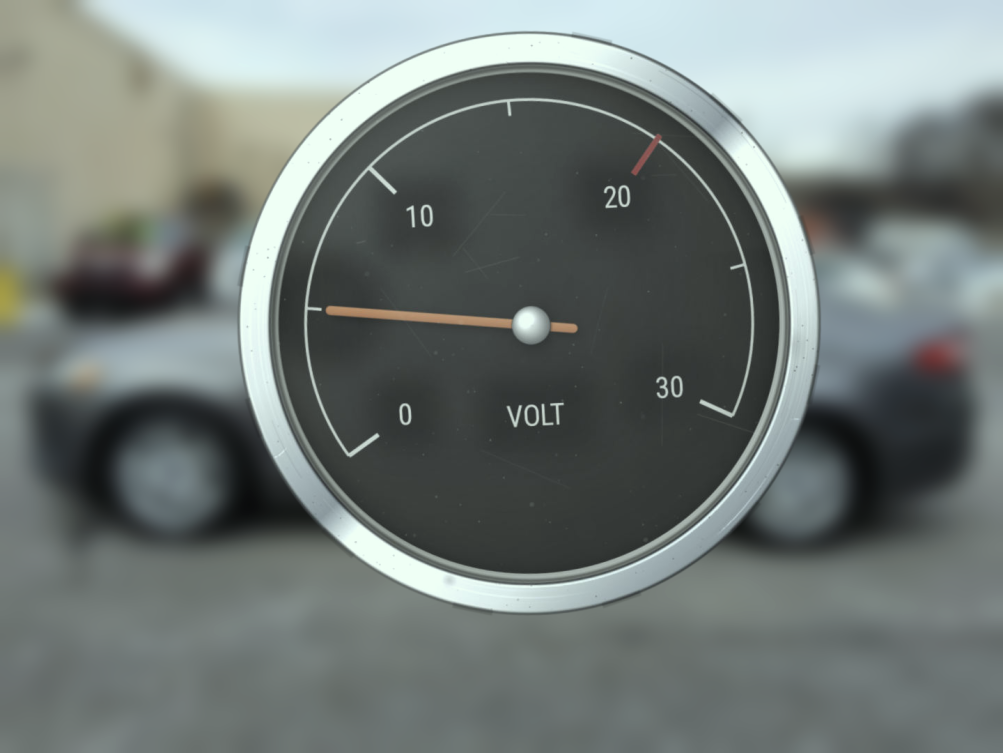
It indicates 5 V
